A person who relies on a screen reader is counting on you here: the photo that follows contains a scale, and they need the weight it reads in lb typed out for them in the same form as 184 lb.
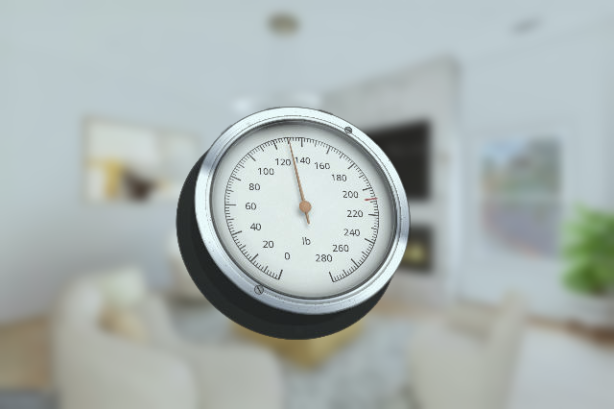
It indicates 130 lb
